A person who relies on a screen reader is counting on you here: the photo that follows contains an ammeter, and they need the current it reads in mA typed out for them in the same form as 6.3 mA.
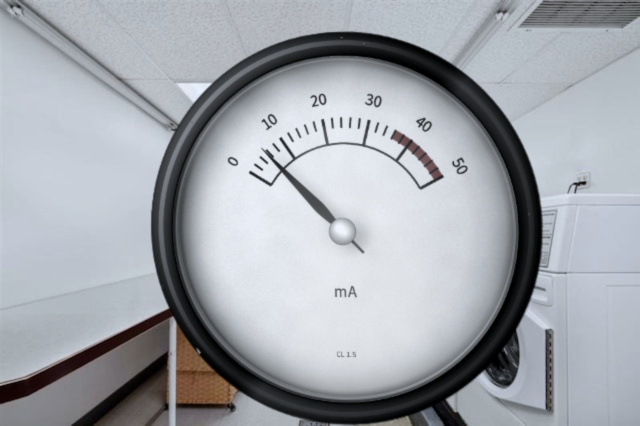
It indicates 6 mA
